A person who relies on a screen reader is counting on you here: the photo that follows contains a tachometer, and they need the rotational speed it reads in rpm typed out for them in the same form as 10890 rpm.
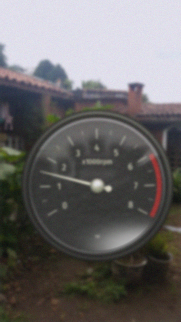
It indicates 1500 rpm
